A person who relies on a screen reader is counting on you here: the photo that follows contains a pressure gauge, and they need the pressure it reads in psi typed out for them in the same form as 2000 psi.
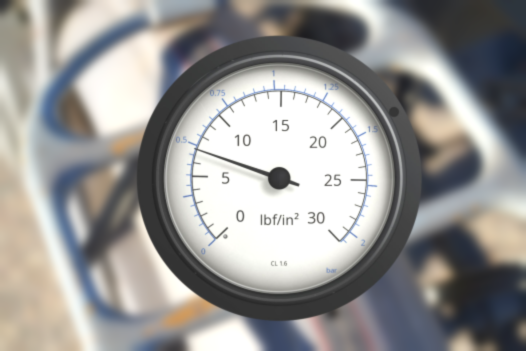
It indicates 7 psi
